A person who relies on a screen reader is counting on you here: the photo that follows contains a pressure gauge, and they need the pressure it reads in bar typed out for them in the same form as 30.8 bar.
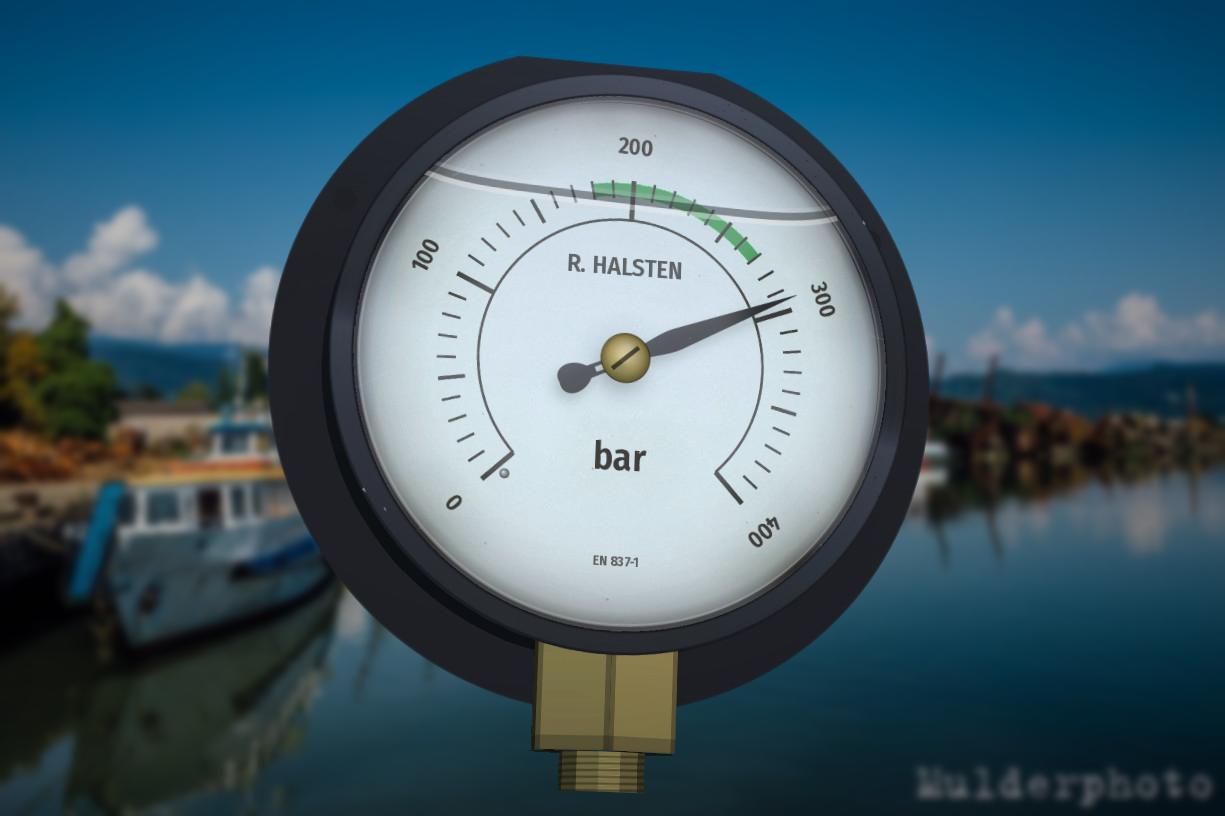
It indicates 295 bar
